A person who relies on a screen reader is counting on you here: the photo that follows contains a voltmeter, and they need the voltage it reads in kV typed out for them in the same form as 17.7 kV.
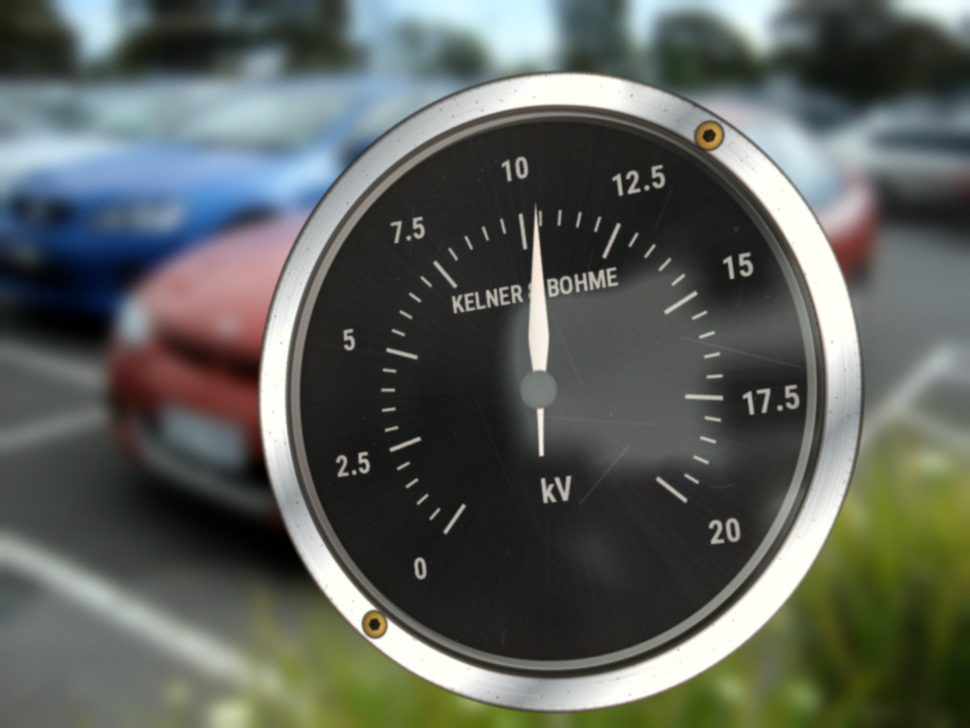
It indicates 10.5 kV
